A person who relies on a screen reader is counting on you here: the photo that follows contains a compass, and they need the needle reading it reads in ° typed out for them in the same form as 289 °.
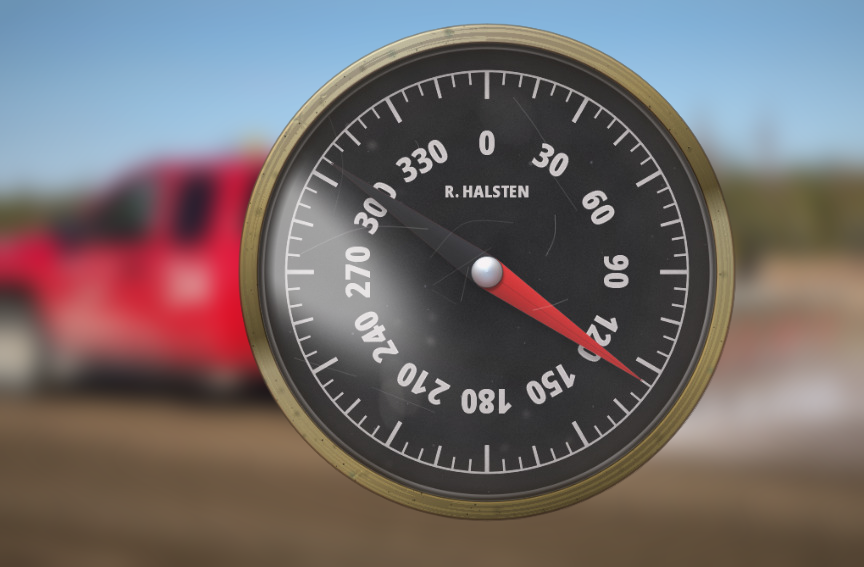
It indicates 125 °
